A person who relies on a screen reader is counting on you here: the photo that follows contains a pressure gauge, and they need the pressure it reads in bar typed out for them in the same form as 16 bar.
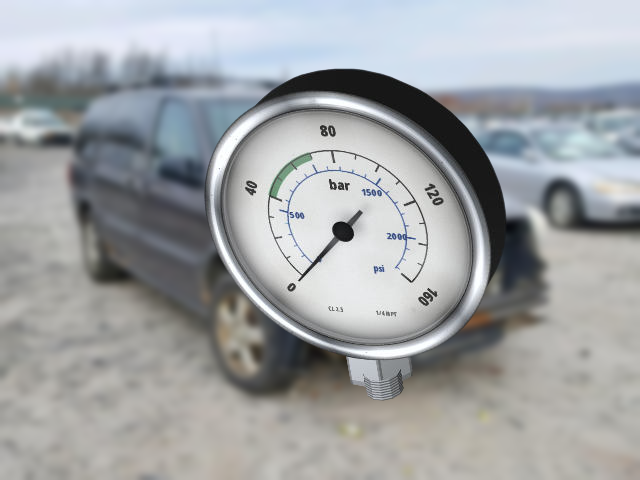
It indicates 0 bar
